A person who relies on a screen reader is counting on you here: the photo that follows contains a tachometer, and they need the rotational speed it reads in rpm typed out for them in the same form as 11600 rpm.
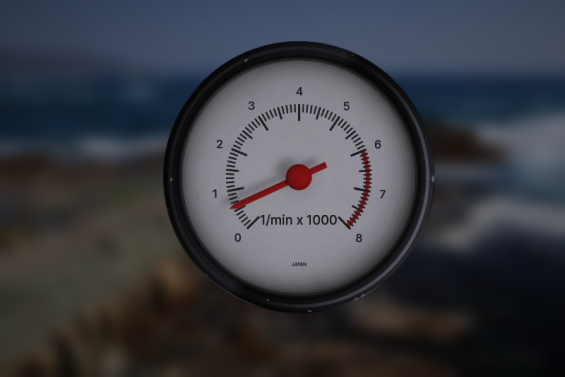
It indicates 600 rpm
